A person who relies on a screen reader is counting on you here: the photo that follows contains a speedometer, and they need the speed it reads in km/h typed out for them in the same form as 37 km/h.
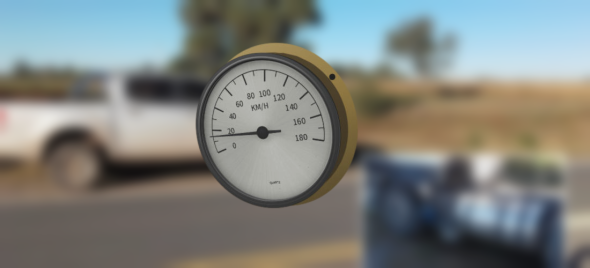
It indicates 15 km/h
